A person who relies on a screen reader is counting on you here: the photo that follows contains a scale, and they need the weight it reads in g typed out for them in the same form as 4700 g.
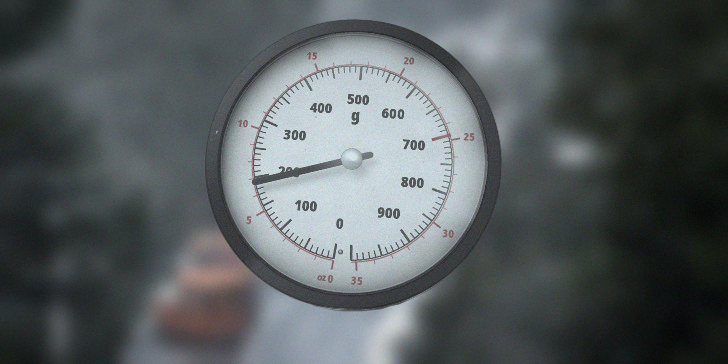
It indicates 190 g
